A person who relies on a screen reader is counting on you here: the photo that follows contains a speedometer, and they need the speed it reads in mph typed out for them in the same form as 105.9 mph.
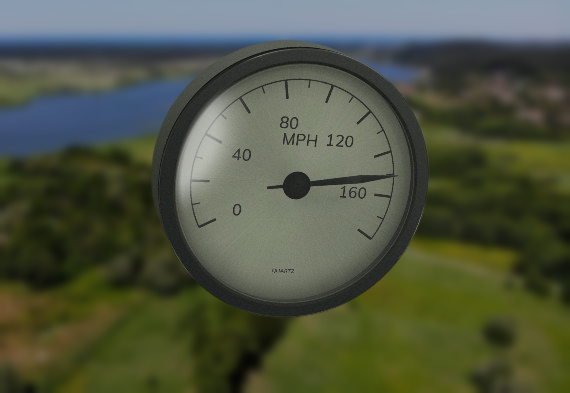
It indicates 150 mph
